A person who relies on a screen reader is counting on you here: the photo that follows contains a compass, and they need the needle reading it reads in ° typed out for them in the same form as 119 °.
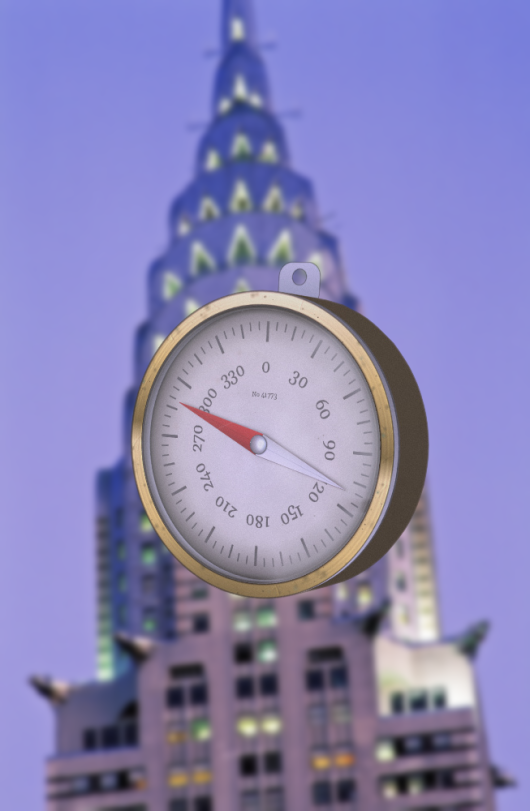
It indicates 290 °
